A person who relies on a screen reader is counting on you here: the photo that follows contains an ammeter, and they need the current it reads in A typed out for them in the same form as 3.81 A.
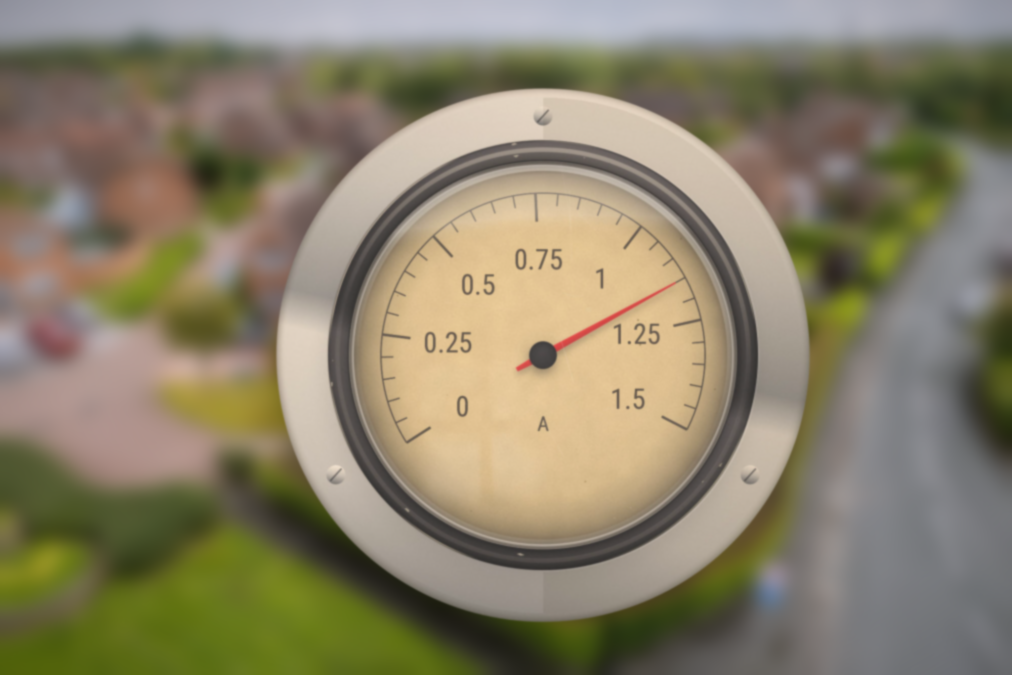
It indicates 1.15 A
